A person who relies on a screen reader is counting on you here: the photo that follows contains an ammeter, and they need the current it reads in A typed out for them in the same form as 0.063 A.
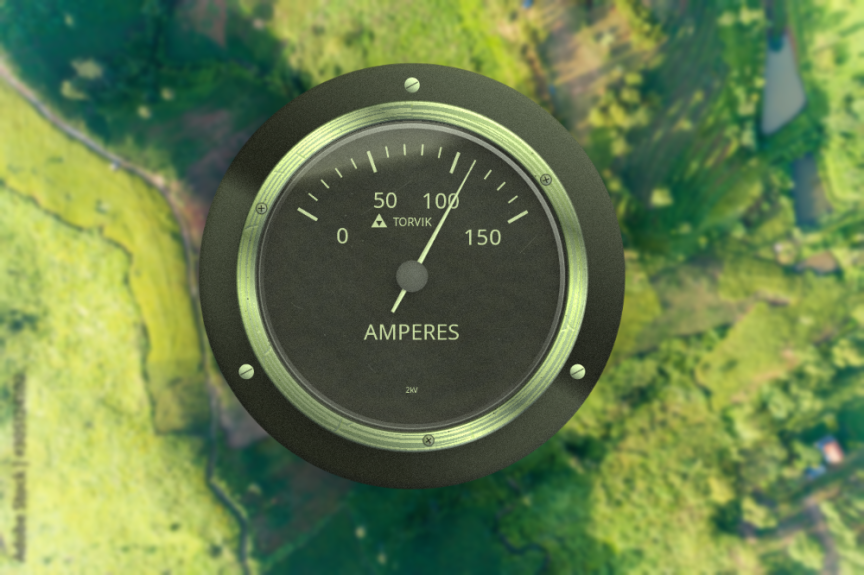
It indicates 110 A
